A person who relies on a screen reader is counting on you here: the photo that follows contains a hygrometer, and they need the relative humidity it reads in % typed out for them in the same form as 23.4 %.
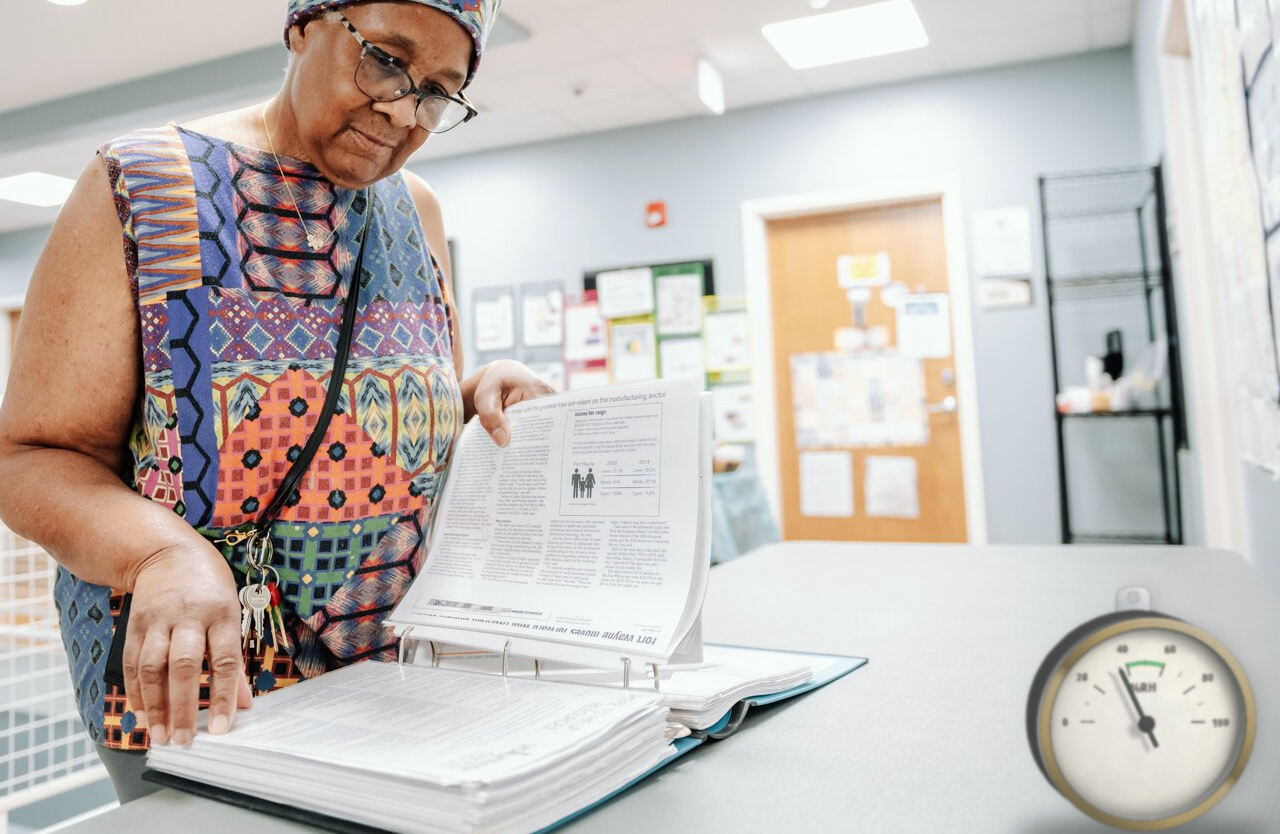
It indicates 35 %
